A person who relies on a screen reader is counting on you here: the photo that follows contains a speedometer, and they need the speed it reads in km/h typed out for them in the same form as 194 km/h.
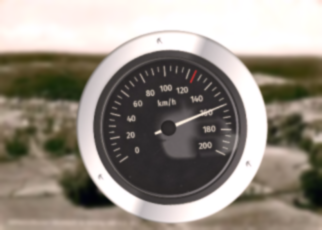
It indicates 160 km/h
